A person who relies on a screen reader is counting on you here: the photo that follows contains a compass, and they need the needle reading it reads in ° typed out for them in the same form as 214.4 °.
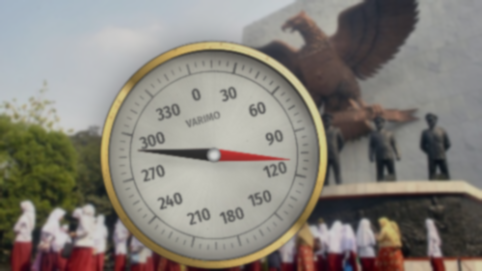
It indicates 110 °
